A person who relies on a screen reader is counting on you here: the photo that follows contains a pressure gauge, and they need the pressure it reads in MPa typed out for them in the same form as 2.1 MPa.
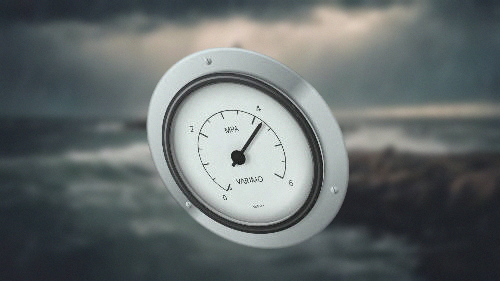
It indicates 4.25 MPa
